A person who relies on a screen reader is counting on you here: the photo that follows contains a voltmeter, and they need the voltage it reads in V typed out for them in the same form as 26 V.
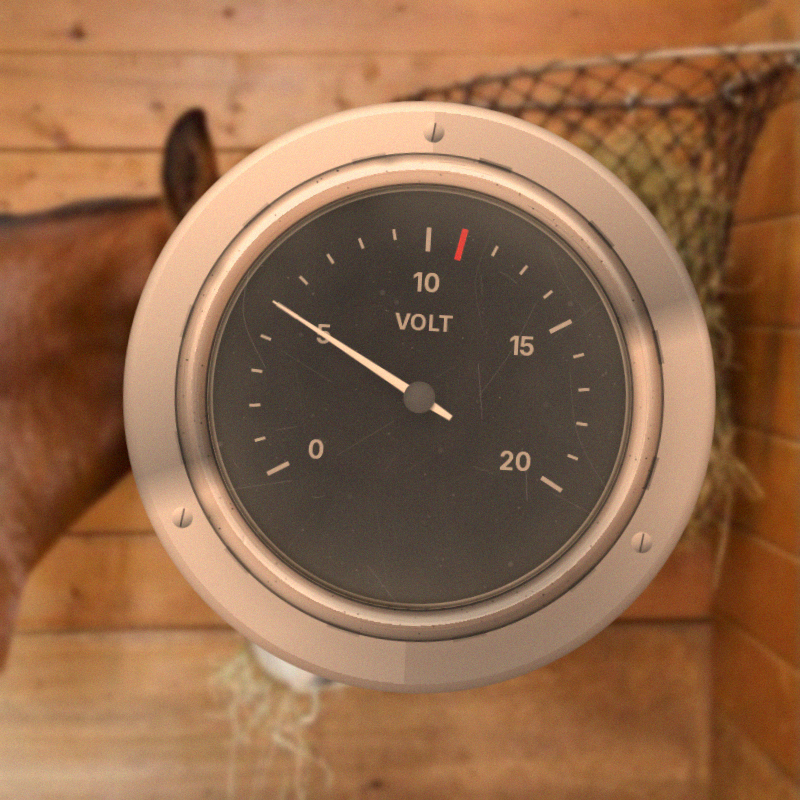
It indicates 5 V
